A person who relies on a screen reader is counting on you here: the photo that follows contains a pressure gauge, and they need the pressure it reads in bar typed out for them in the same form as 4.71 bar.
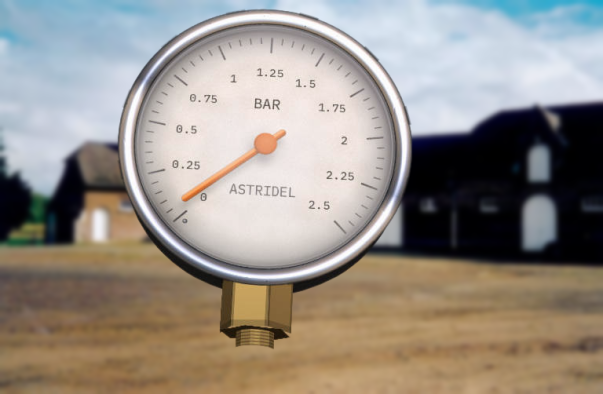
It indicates 0.05 bar
